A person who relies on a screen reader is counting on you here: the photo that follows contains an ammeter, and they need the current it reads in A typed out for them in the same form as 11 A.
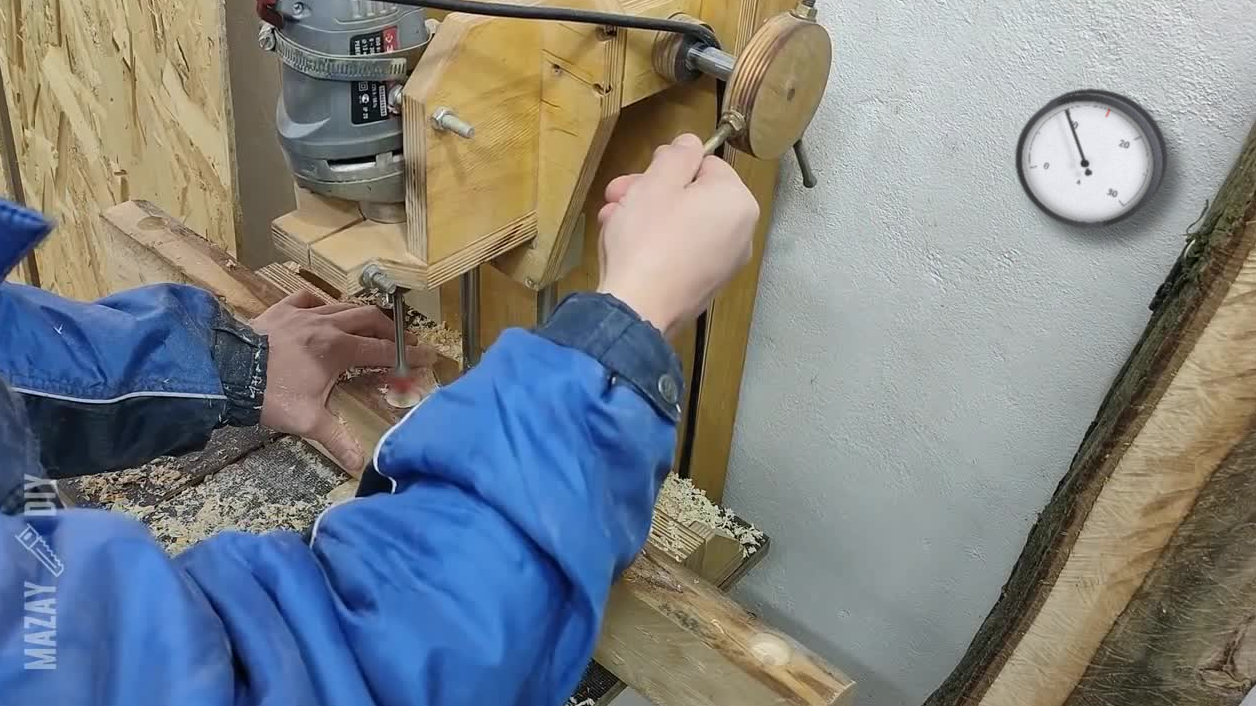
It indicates 10 A
